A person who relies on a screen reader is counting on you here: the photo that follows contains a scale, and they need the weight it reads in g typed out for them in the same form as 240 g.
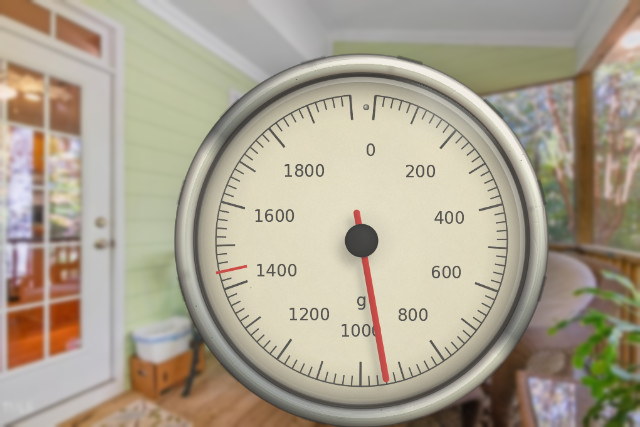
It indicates 940 g
